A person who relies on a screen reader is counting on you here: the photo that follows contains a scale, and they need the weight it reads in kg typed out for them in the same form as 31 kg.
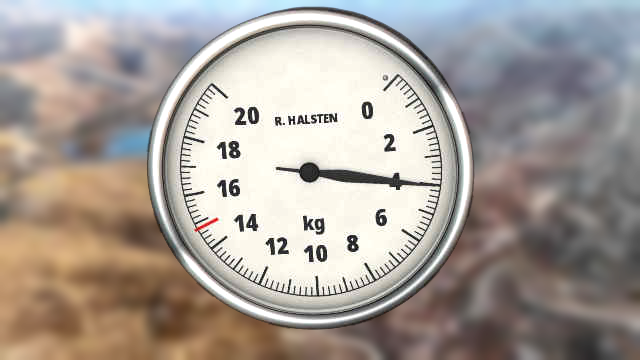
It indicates 4 kg
